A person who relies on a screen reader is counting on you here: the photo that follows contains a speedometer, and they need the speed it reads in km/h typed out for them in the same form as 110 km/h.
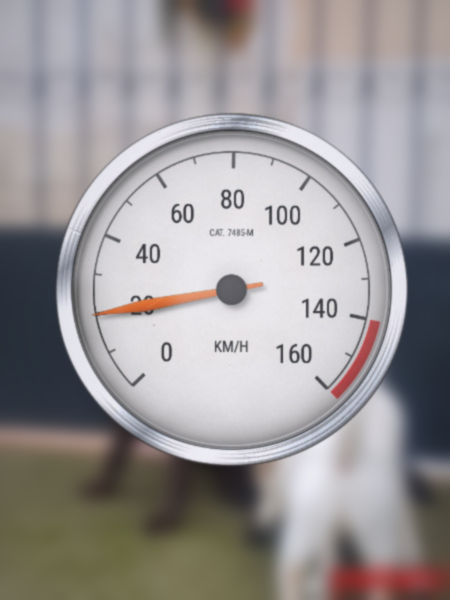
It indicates 20 km/h
